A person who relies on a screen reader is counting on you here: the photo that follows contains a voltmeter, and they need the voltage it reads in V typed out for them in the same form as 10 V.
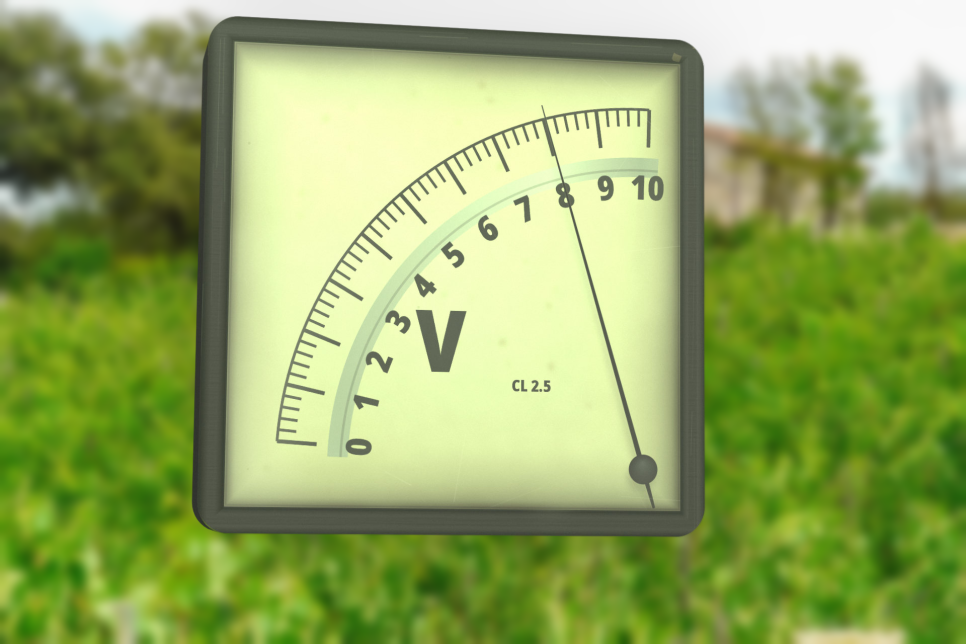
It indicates 8 V
